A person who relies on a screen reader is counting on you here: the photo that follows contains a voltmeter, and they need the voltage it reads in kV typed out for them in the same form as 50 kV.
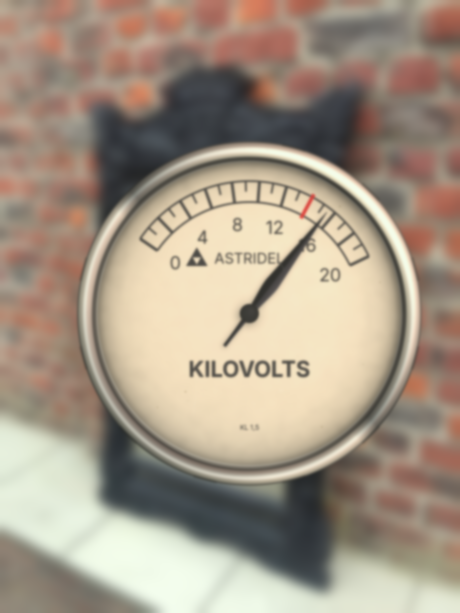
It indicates 15.5 kV
